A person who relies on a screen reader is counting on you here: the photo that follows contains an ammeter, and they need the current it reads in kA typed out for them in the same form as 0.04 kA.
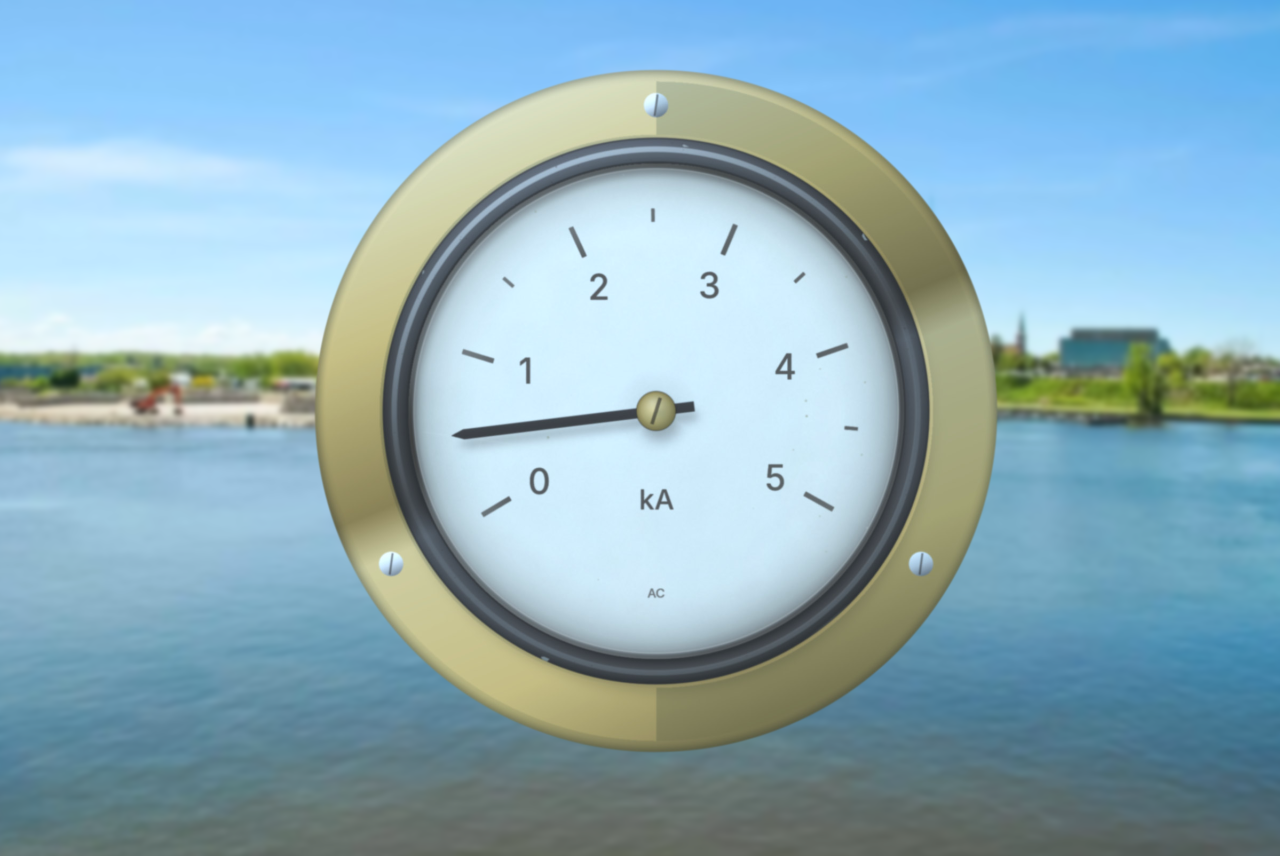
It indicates 0.5 kA
